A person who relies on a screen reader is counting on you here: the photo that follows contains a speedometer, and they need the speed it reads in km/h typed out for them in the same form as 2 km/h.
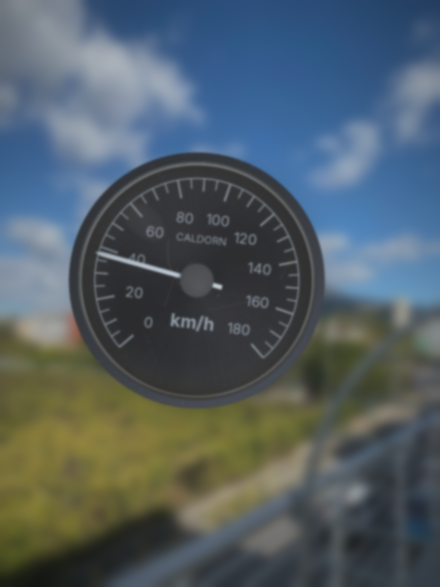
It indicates 37.5 km/h
